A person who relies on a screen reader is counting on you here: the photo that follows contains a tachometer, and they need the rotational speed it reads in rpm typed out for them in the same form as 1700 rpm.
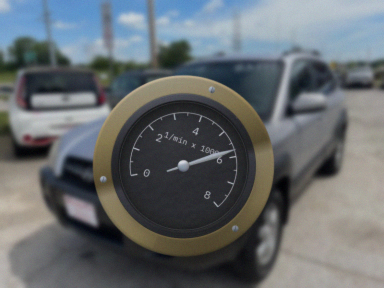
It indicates 5750 rpm
